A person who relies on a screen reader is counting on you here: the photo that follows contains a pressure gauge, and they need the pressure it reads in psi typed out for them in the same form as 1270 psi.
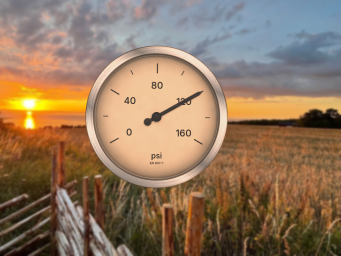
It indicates 120 psi
